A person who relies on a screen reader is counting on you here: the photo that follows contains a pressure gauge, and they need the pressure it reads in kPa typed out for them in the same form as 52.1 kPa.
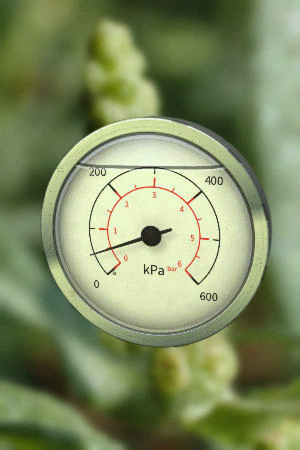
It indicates 50 kPa
